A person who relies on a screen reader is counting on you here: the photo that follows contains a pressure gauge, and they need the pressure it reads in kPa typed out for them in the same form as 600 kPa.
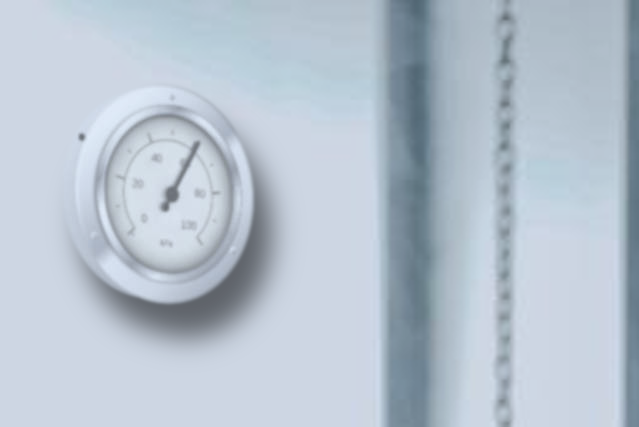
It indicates 60 kPa
